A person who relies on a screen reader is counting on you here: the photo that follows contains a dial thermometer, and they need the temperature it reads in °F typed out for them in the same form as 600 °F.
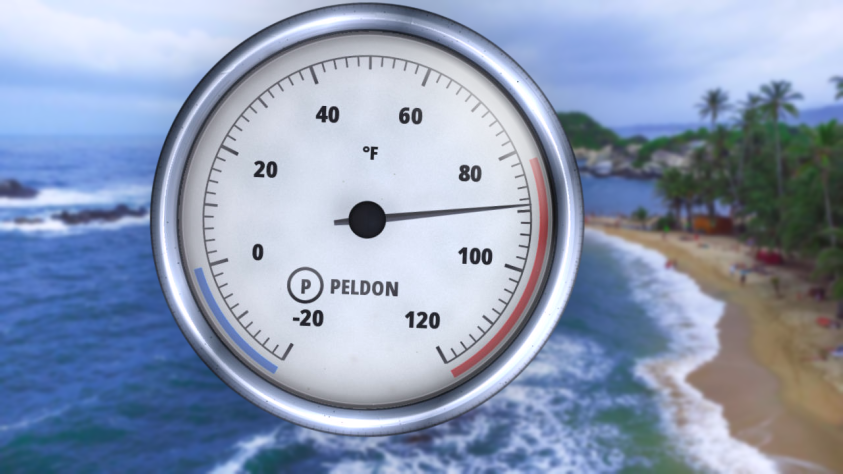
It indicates 89 °F
